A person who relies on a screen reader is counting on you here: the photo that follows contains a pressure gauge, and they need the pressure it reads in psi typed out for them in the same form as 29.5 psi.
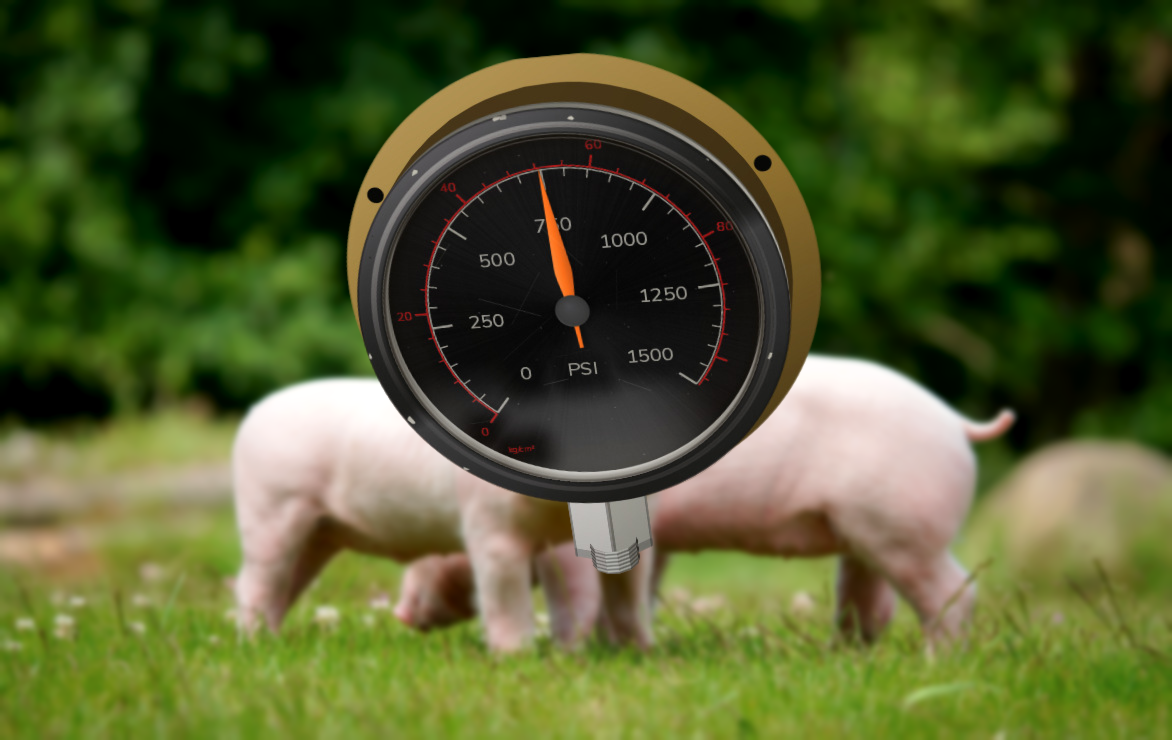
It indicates 750 psi
